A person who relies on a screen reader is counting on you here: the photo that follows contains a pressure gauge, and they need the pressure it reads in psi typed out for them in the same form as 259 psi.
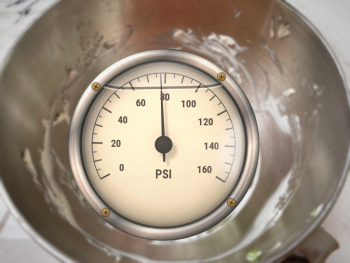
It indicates 77.5 psi
